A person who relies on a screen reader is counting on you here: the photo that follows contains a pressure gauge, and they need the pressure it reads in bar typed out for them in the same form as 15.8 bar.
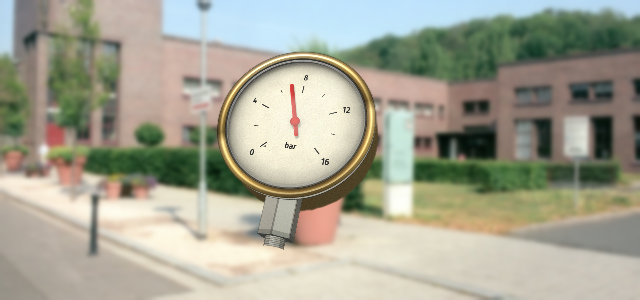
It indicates 7 bar
